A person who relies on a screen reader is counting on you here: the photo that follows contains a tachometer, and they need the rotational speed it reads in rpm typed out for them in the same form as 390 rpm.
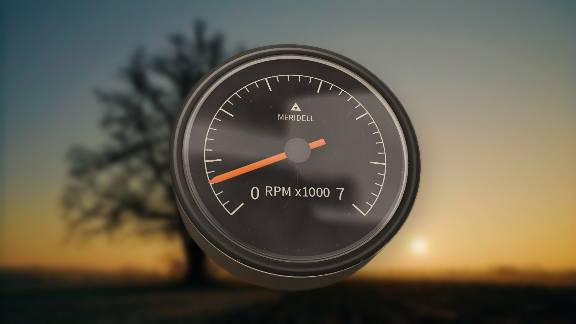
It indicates 600 rpm
